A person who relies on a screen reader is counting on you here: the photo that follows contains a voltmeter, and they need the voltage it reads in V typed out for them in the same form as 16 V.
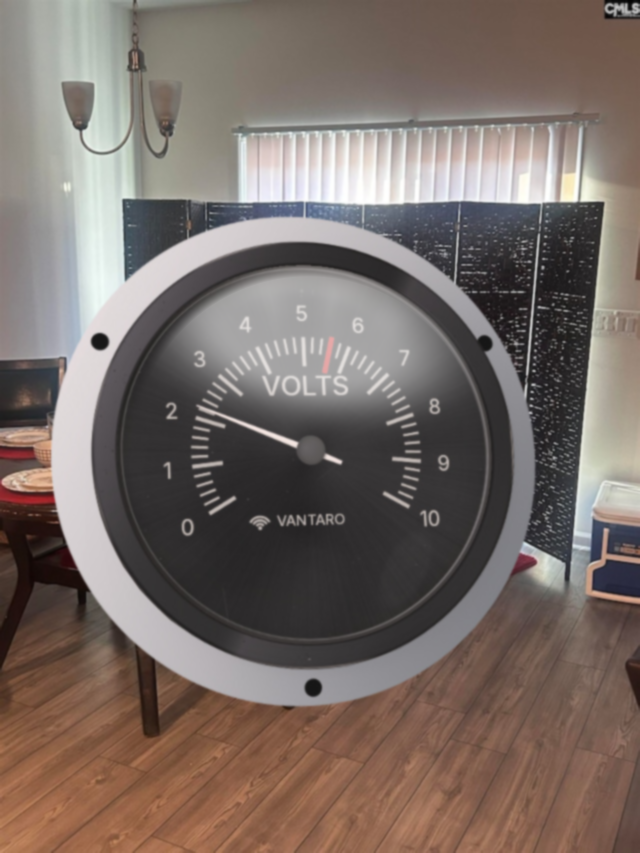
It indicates 2.2 V
